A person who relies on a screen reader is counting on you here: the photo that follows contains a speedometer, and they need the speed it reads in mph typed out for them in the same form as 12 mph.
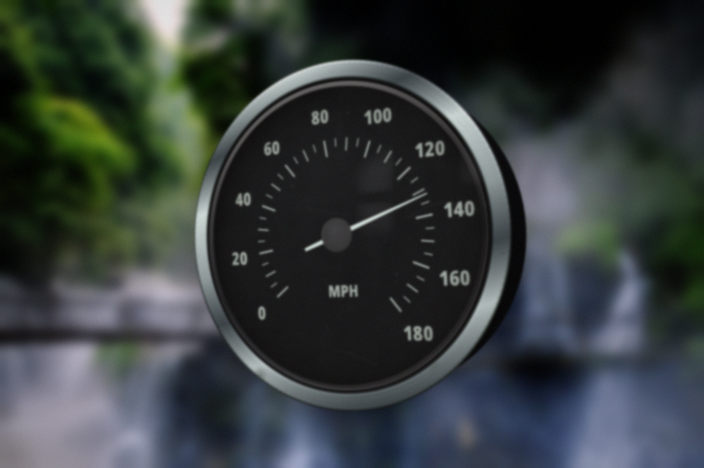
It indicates 132.5 mph
